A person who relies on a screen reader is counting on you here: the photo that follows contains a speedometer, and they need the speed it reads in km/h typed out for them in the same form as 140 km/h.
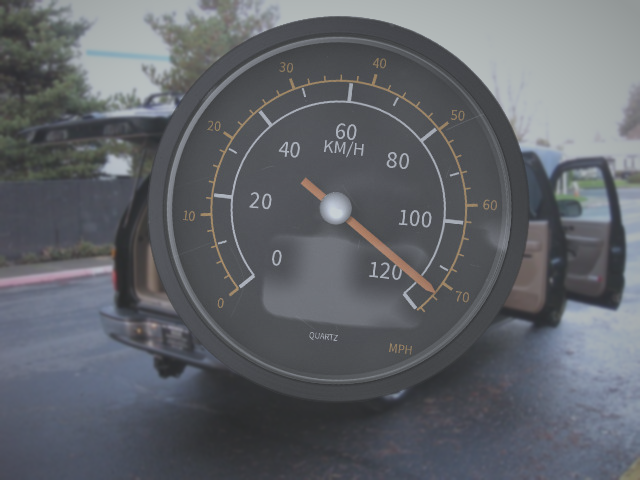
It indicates 115 km/h
